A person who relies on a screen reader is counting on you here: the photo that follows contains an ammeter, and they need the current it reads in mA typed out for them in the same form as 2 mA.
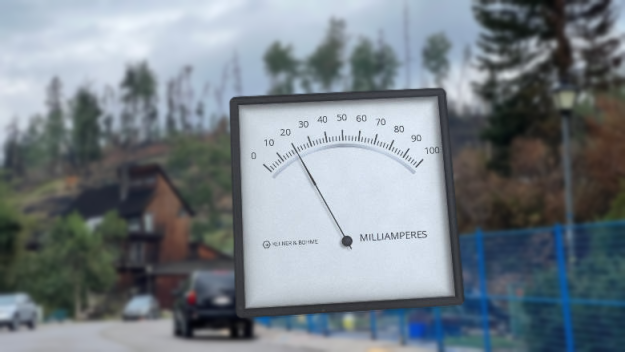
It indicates 20 mA
